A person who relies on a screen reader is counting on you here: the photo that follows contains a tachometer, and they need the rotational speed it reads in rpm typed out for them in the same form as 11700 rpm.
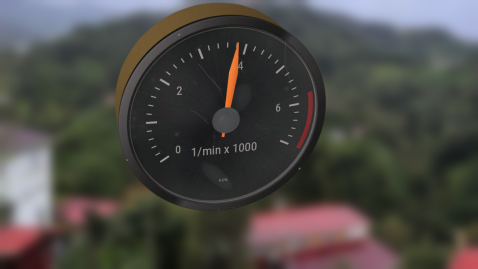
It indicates 3800 rpm
